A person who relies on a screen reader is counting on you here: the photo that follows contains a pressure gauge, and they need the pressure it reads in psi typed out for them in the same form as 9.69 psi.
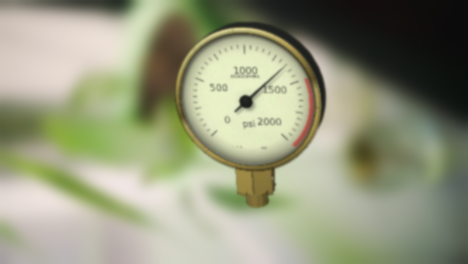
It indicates 1350 psi
